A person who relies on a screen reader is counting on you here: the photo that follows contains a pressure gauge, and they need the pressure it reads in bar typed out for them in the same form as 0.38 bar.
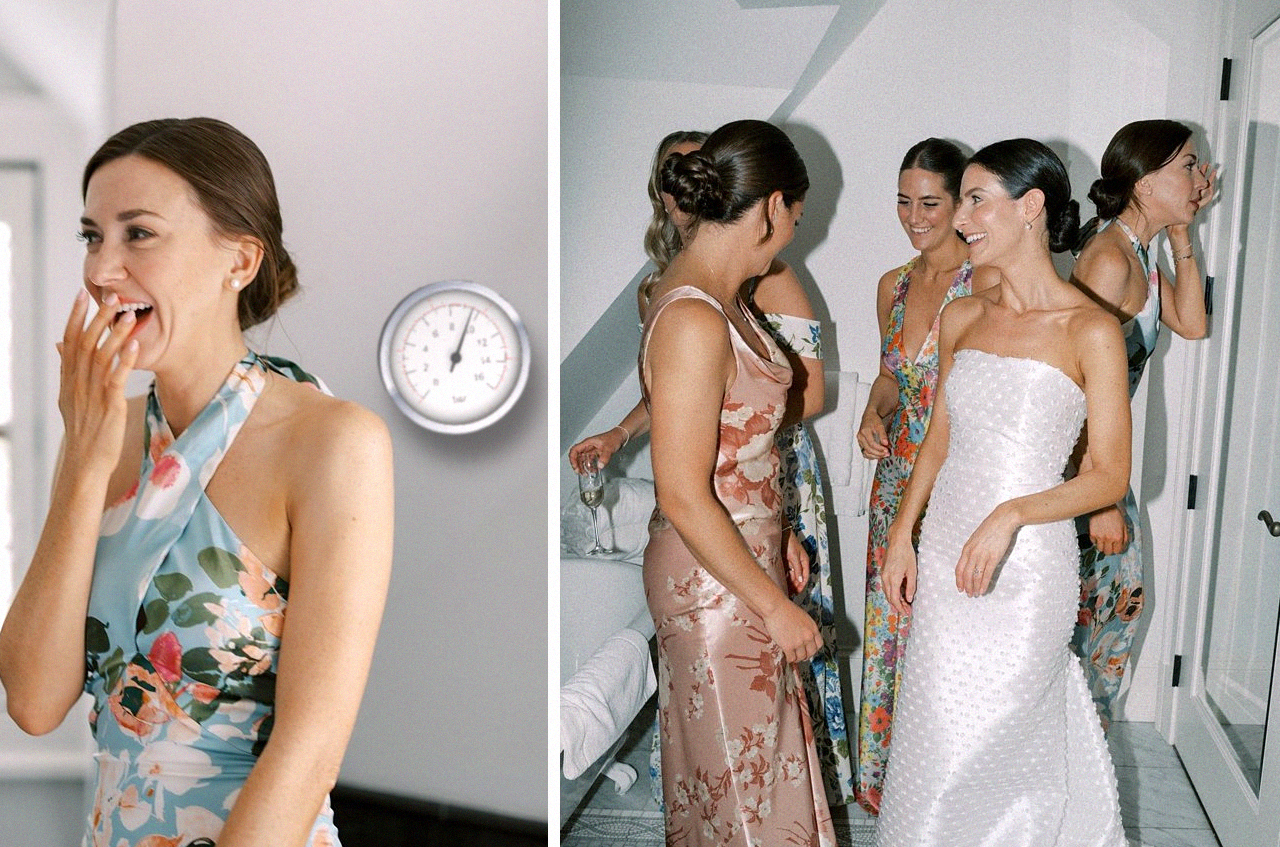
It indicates 9.5 bar
